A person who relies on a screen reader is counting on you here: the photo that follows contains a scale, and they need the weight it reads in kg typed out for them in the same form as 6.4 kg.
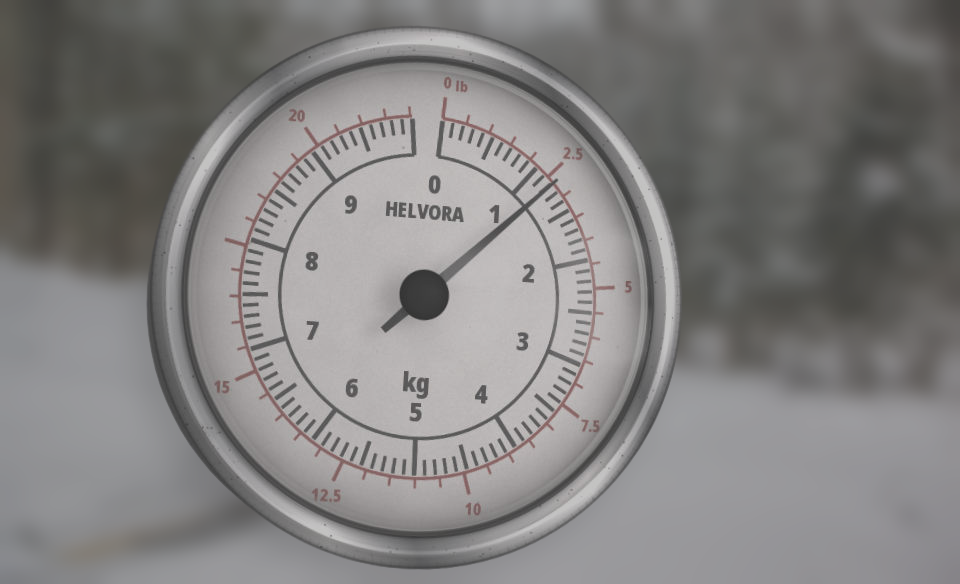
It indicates 1.2 kg
